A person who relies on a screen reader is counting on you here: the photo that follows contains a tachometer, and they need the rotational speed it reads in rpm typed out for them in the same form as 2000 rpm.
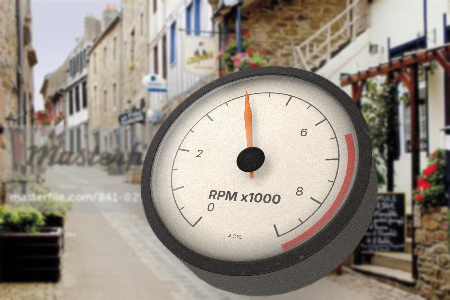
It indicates 4000 rpm
